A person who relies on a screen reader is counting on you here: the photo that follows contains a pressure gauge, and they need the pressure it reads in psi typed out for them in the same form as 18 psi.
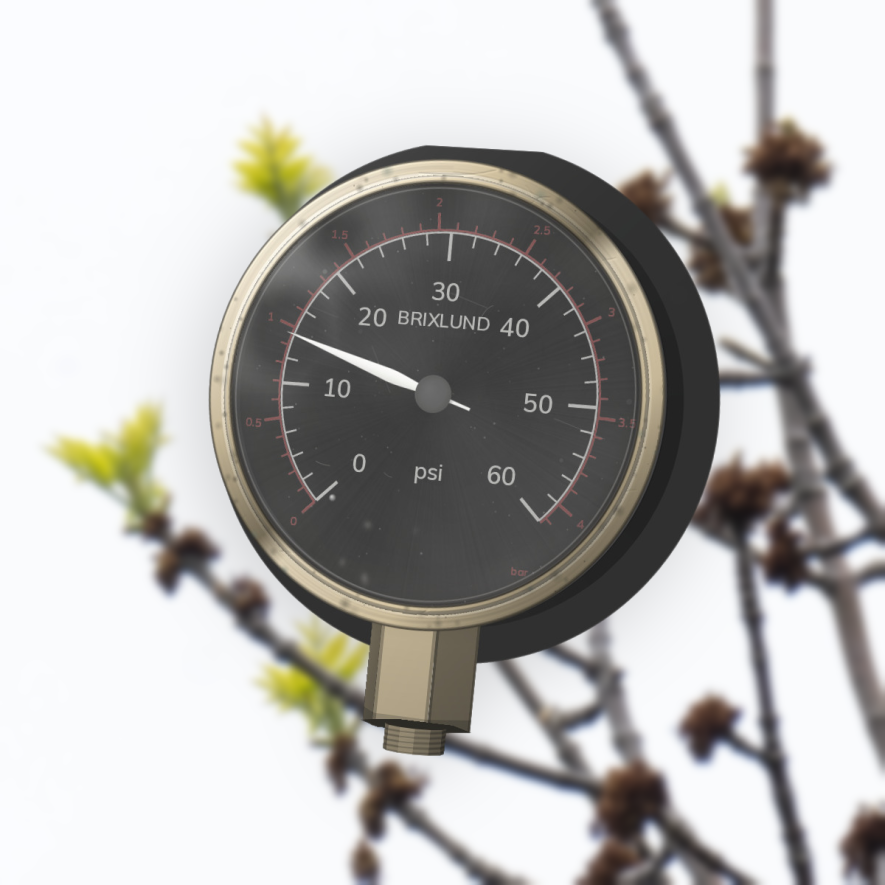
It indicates 14 psi
